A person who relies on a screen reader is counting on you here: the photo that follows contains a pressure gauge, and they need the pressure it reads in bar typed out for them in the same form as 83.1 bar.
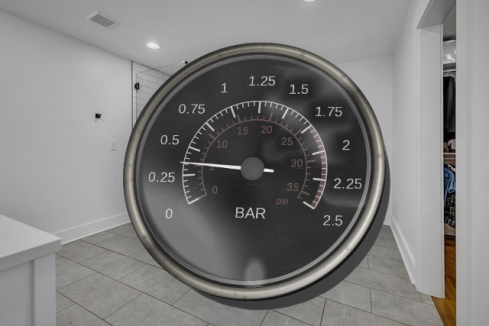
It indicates 0.35 bar
